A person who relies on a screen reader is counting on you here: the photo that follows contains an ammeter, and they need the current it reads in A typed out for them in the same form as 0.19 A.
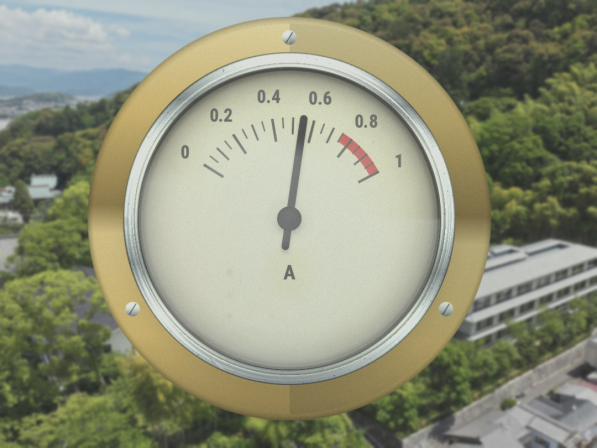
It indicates 0.55 A
